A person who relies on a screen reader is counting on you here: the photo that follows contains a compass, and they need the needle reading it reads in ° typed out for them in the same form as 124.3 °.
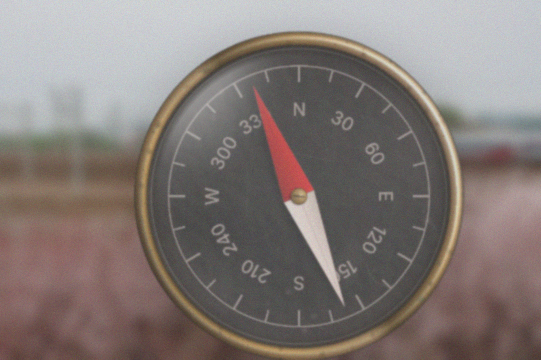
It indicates 337.5 °
